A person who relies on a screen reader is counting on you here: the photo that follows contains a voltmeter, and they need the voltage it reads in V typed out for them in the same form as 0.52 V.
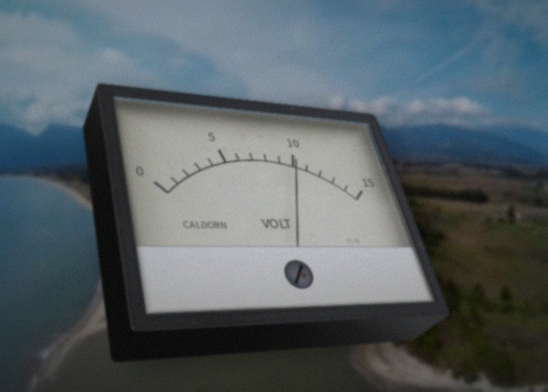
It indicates 10 V
